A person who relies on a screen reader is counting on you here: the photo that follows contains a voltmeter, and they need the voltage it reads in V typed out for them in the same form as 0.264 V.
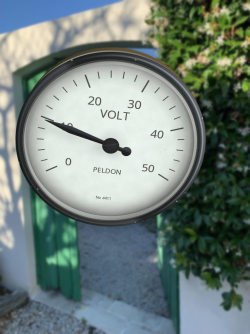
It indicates 10 V
